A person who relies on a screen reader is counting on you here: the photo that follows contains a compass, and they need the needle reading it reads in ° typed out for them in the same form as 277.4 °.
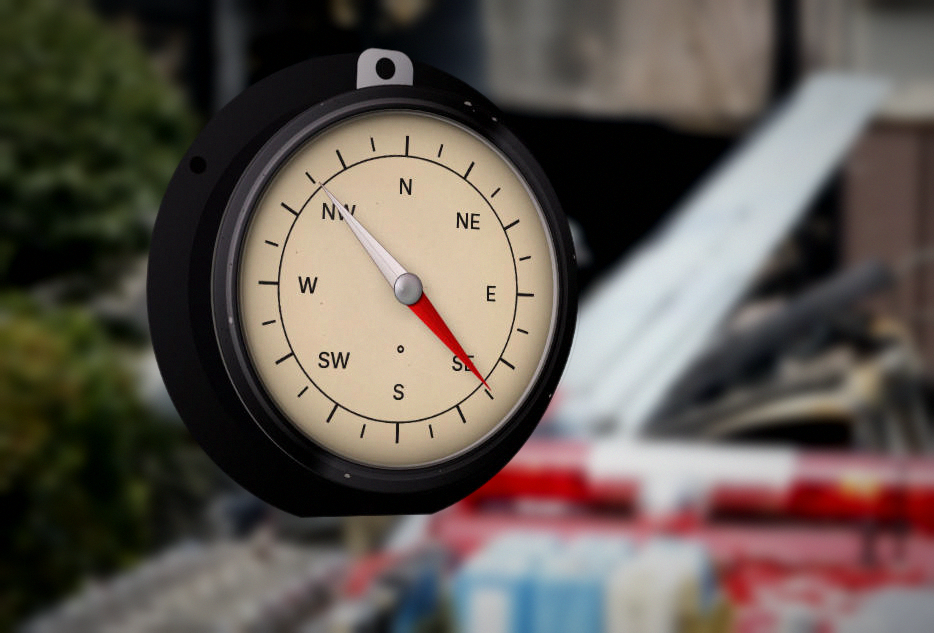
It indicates 135 °
